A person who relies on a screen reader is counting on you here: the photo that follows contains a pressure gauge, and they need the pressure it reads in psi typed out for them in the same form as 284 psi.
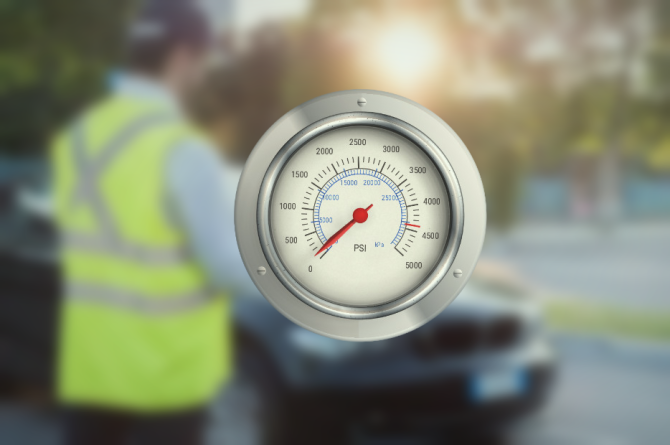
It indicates 100 psi
